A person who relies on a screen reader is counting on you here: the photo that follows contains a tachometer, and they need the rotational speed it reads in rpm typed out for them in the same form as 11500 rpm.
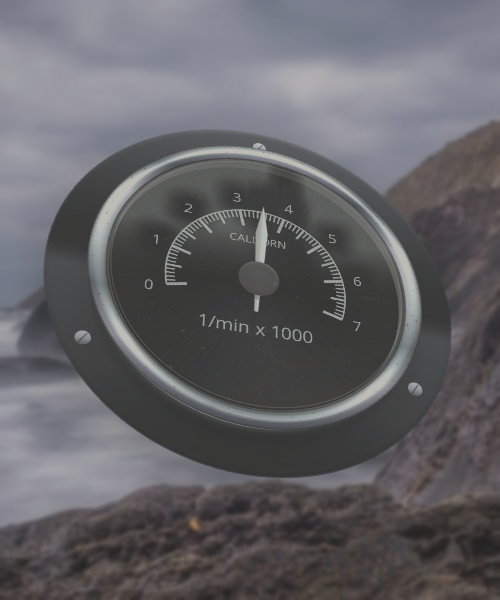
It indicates 3500 rpm
